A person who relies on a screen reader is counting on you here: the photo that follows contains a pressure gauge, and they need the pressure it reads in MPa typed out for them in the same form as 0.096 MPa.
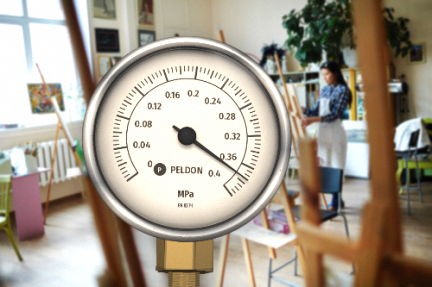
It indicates 0.375 MPa
